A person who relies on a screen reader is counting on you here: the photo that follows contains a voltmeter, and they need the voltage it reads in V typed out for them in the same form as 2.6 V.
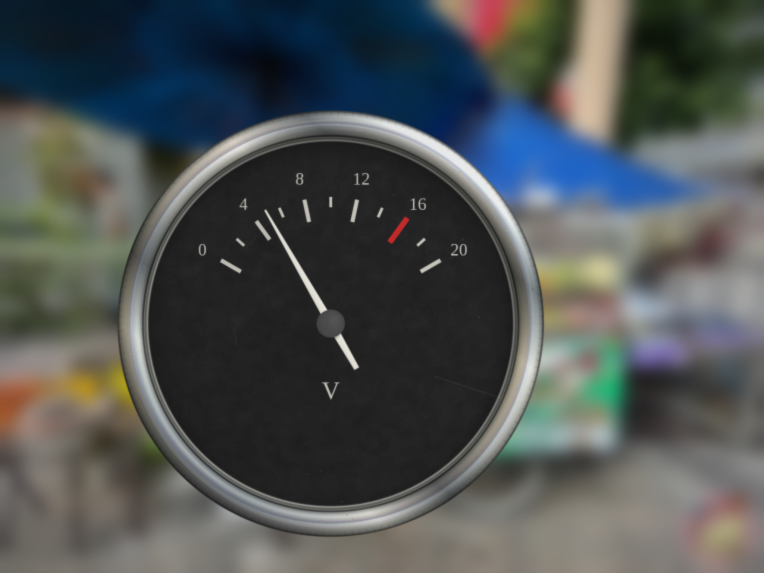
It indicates 5 V
